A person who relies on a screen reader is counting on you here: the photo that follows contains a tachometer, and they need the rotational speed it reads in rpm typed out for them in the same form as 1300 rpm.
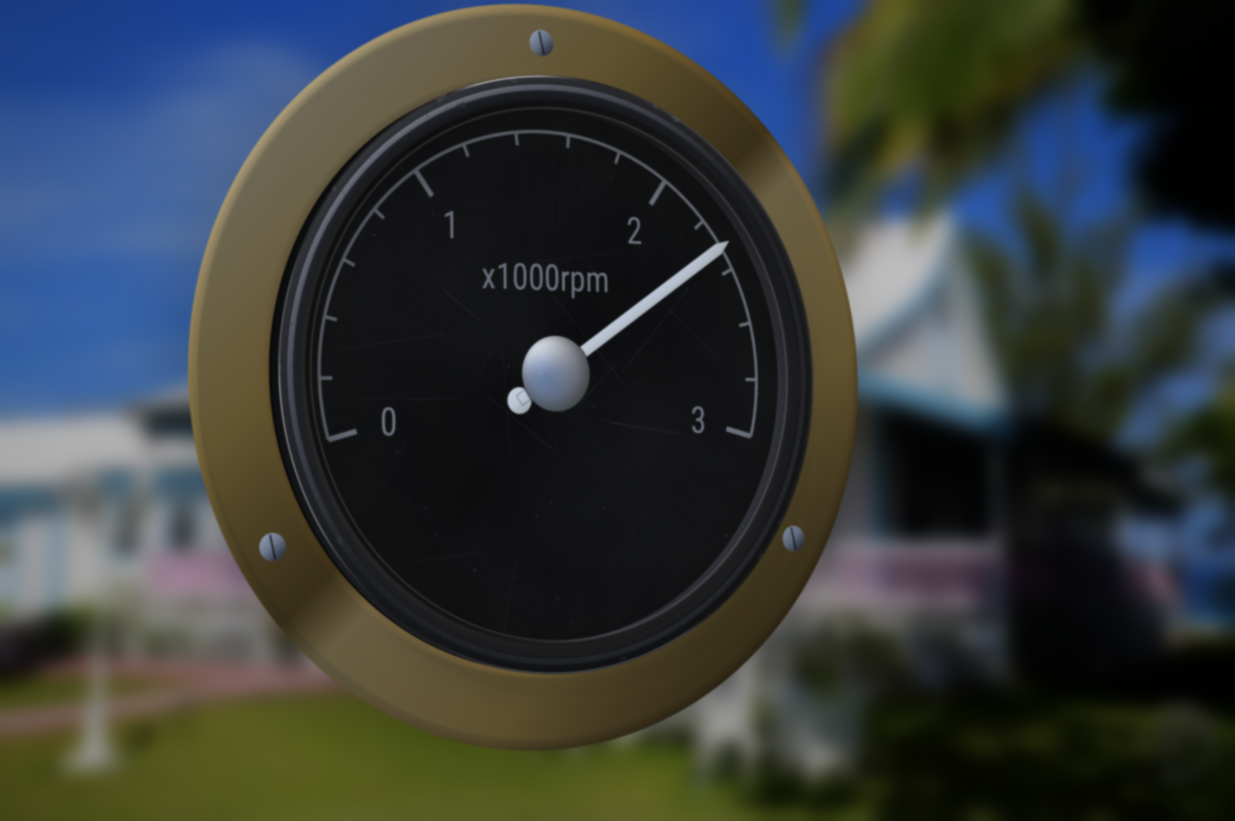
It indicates 2300 rpm
